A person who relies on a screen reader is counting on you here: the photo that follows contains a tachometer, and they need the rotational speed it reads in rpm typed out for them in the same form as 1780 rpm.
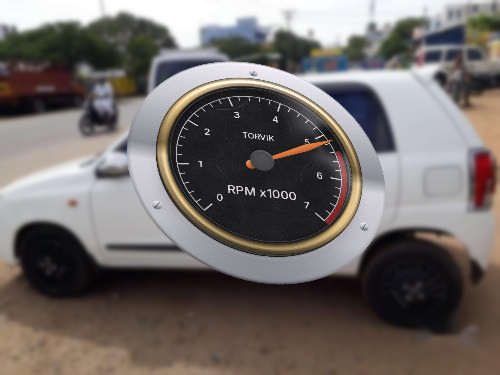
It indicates 5200 rpm
